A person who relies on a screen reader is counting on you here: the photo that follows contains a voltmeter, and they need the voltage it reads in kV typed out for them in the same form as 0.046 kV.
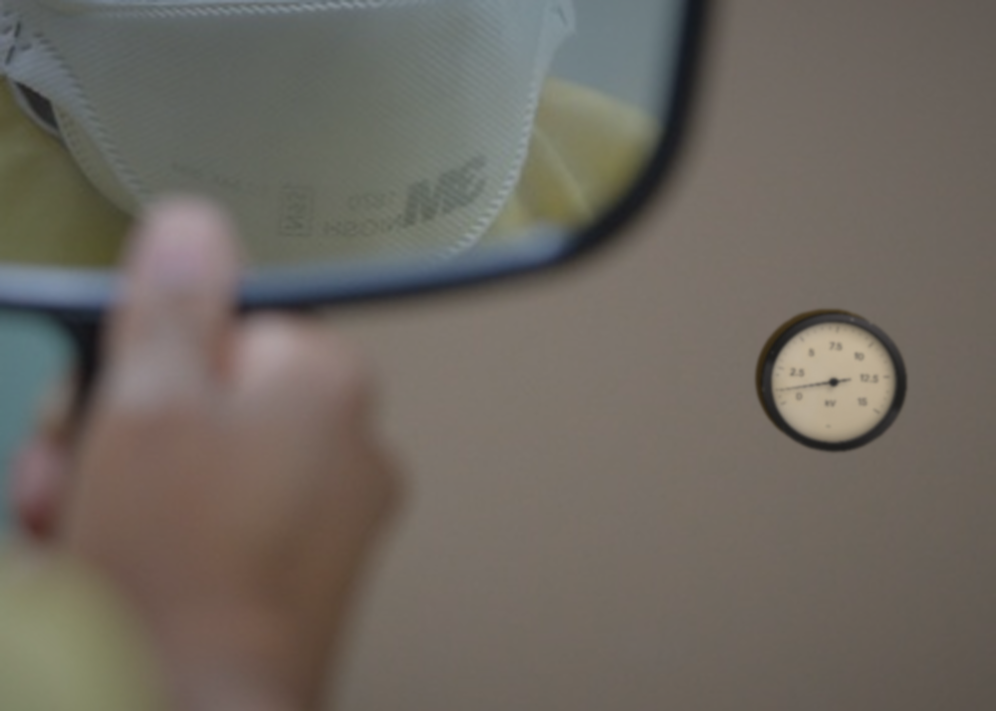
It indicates 1 kV
